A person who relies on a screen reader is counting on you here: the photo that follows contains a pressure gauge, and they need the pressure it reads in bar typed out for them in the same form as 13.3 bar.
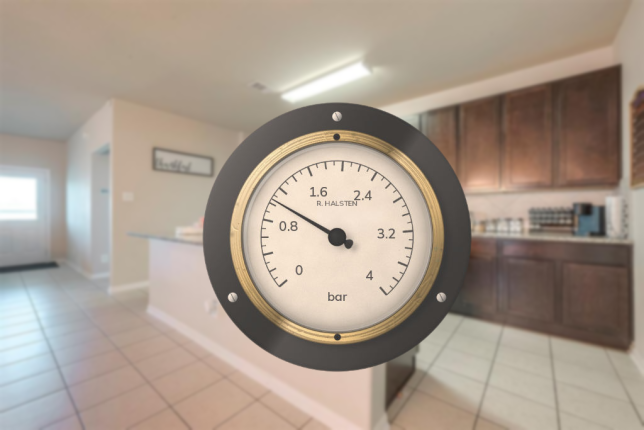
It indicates 1.05 bar
